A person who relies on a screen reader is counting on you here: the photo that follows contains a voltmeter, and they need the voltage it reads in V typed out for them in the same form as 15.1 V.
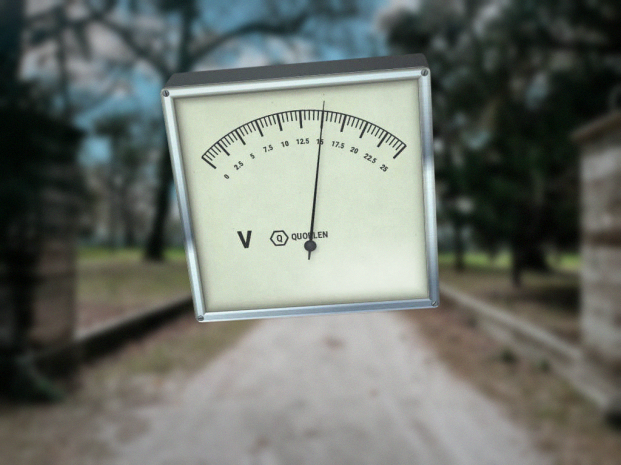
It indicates 15 V
